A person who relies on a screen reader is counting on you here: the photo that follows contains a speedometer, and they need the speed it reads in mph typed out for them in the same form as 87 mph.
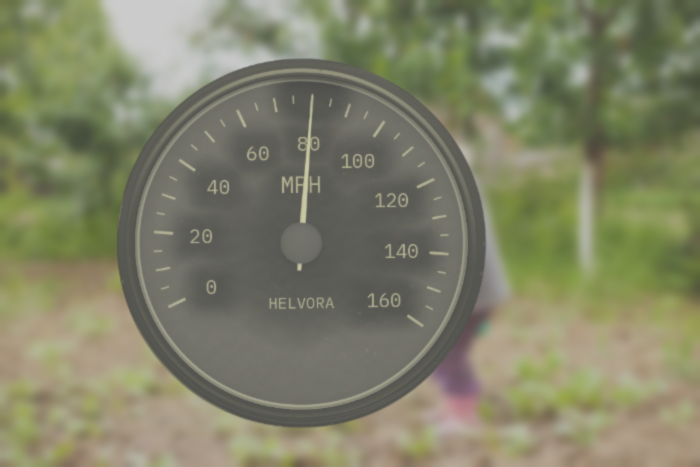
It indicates 80 mph
